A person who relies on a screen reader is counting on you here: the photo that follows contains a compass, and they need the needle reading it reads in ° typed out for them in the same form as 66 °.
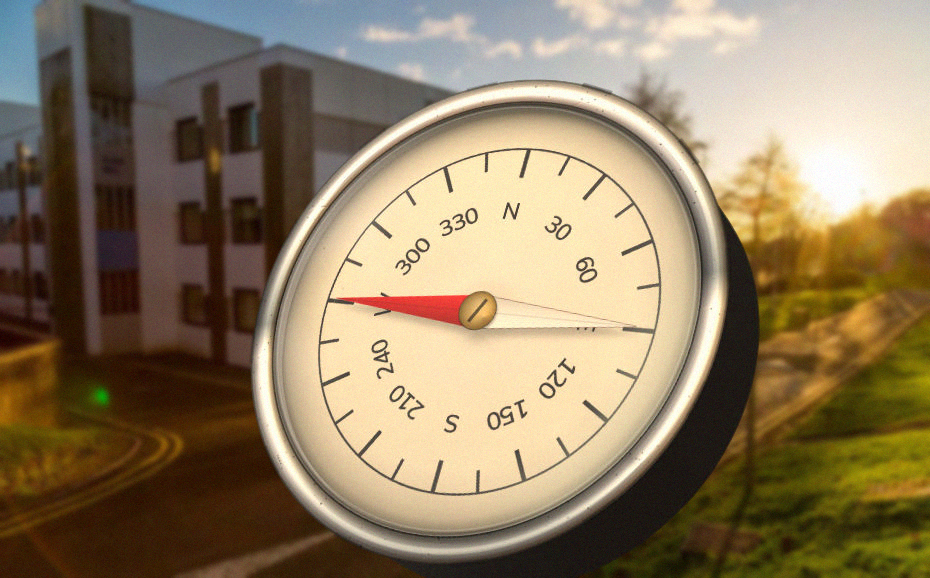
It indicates 270 °
